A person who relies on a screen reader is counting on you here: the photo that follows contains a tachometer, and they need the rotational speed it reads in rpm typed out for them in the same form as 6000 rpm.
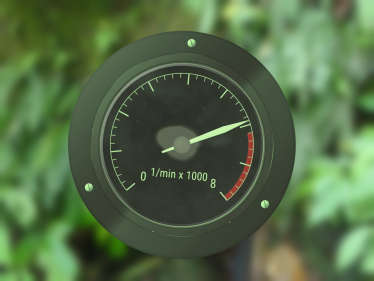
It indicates 5900 rpm
